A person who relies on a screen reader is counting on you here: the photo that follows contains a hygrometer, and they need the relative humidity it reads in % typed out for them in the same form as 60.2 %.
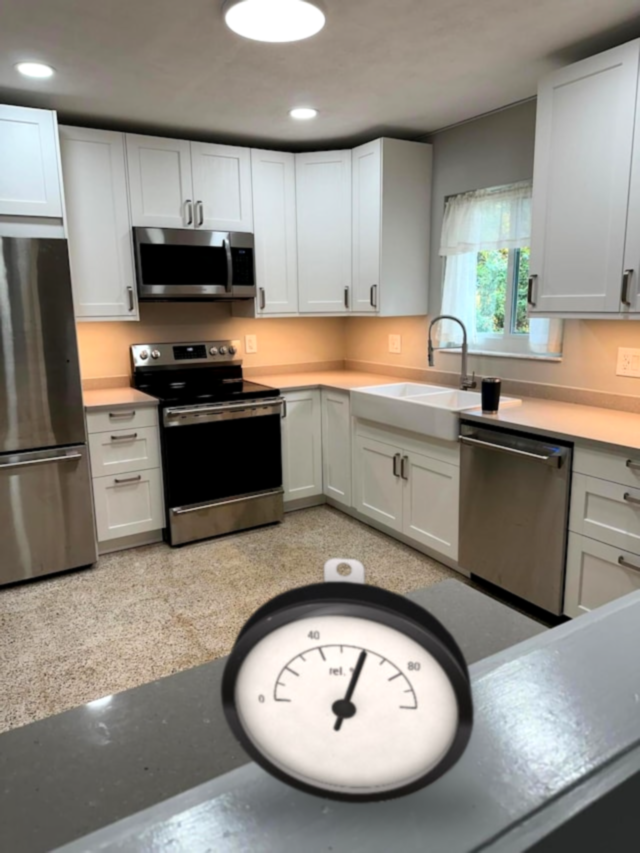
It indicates 60 %
